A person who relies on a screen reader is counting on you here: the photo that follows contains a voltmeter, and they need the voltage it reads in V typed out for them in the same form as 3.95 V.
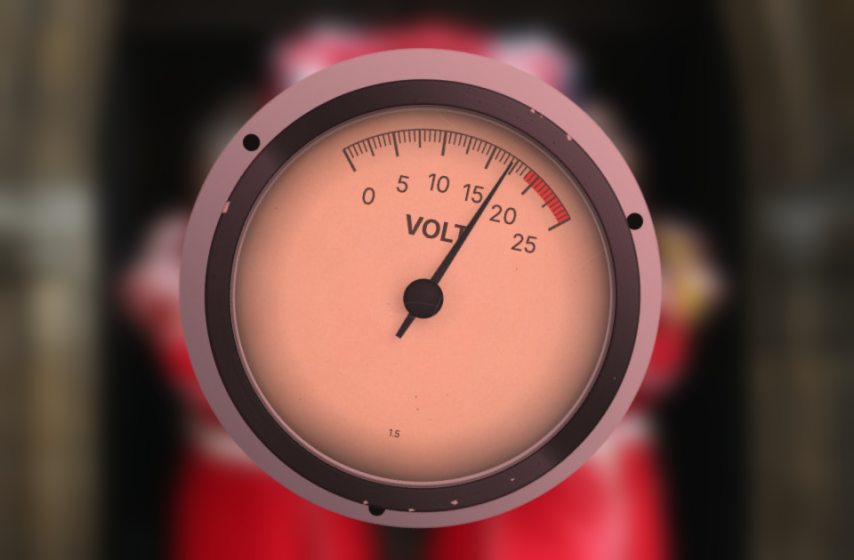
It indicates 17 V
